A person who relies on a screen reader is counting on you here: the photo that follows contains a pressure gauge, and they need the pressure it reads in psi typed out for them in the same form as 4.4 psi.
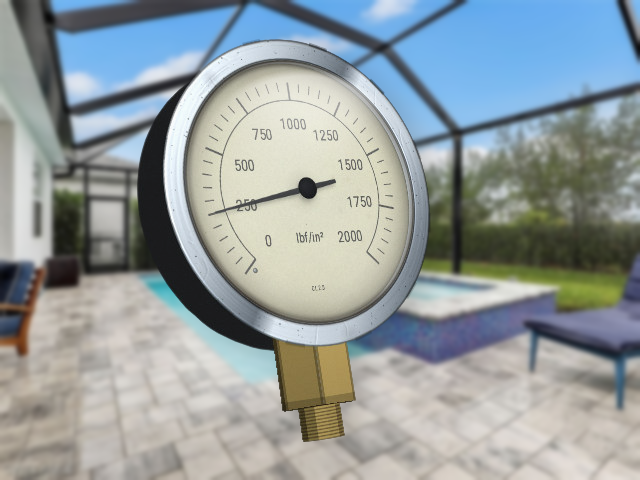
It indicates 250 psi
